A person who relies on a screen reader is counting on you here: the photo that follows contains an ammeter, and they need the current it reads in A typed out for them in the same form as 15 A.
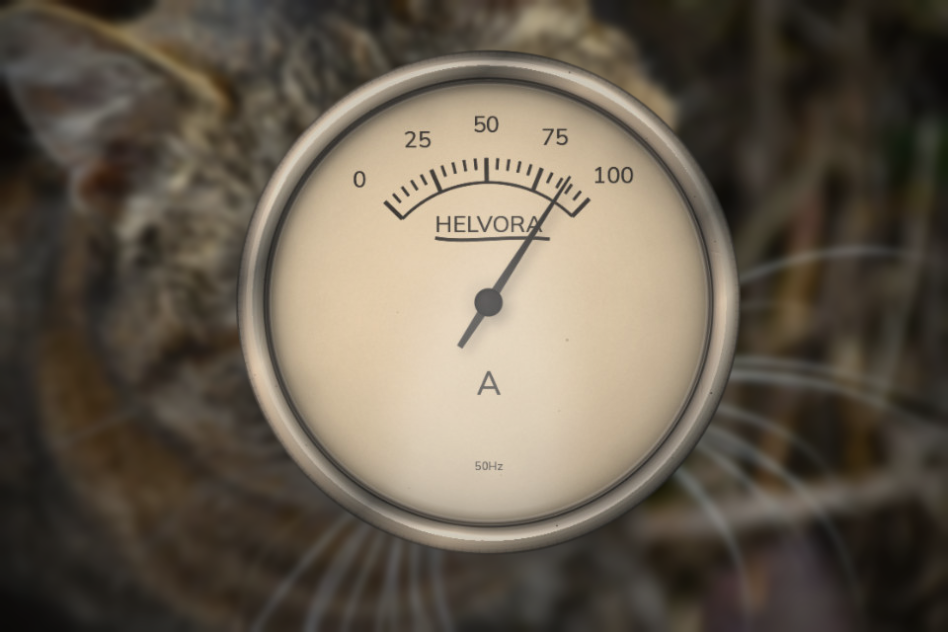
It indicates 87.5 A
